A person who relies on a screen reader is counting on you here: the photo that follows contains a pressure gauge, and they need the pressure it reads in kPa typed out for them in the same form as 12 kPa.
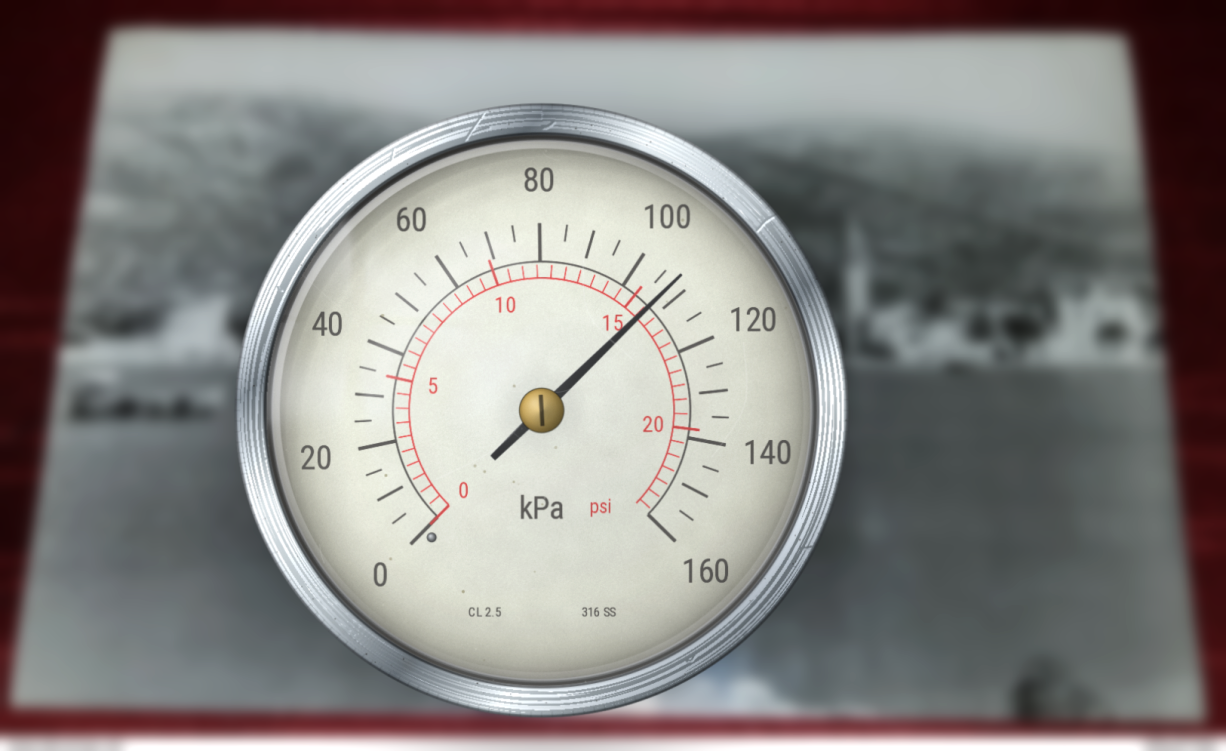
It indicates 107.5 kPa
